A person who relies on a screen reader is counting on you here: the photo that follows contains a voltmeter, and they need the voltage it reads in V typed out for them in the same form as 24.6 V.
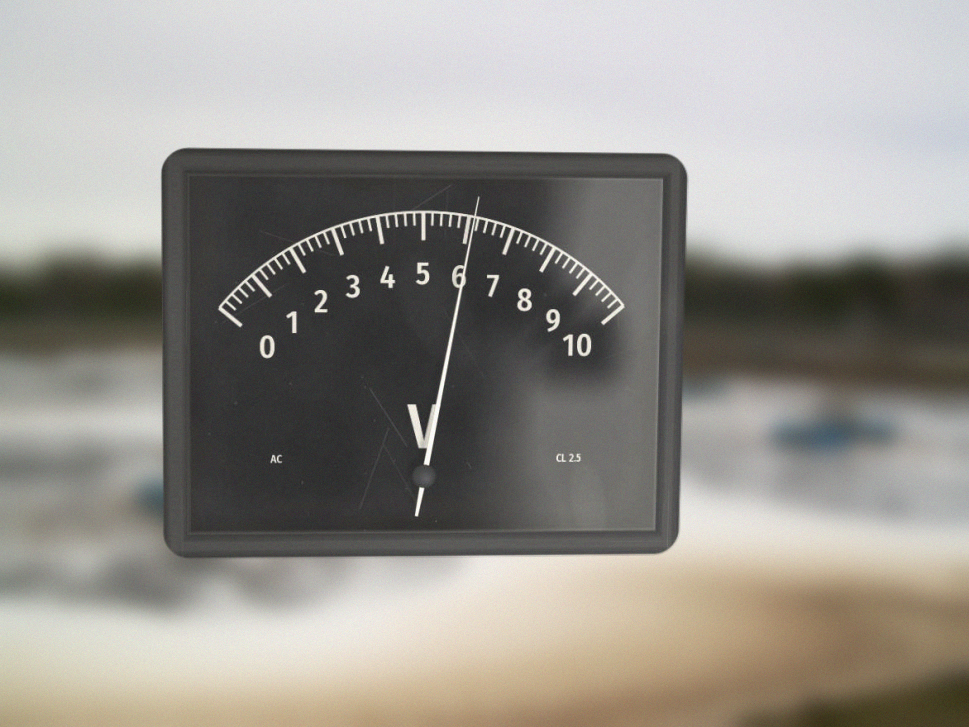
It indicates 6.1 V
